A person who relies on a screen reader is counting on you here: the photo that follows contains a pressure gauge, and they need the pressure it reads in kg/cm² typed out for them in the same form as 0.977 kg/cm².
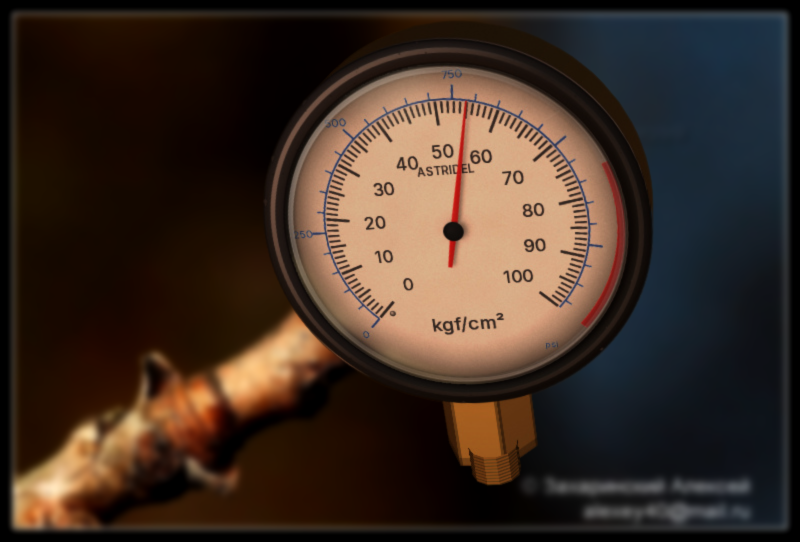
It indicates 55 kg/cm²
